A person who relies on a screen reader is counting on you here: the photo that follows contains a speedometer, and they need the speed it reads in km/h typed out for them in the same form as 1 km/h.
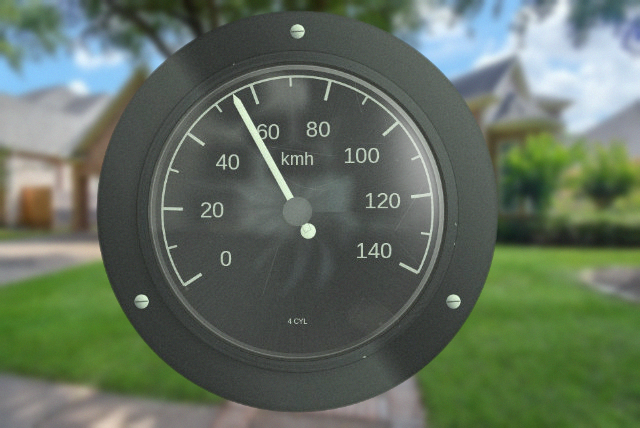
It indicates 55 km/h
